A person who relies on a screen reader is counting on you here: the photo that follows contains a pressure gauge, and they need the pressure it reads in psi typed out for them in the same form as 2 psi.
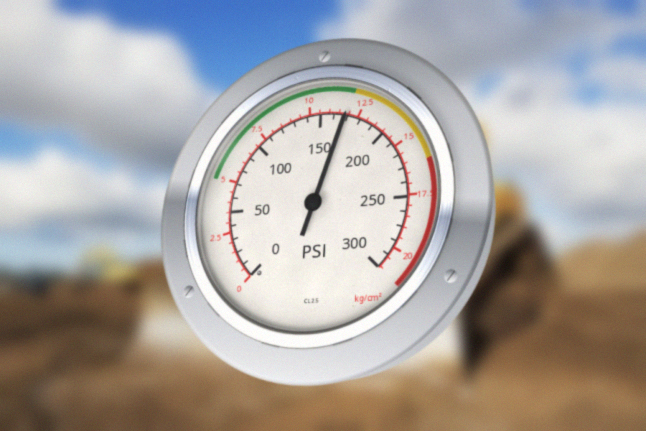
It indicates 170 psi
